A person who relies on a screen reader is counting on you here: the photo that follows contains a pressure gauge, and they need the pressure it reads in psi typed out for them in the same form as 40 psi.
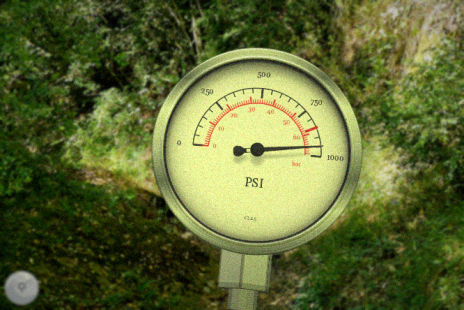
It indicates 950 psi
